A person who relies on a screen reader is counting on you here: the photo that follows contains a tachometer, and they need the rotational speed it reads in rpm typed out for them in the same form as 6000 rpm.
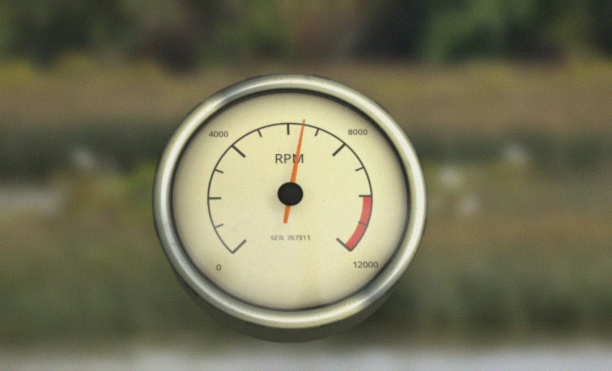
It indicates 6500 rpm
